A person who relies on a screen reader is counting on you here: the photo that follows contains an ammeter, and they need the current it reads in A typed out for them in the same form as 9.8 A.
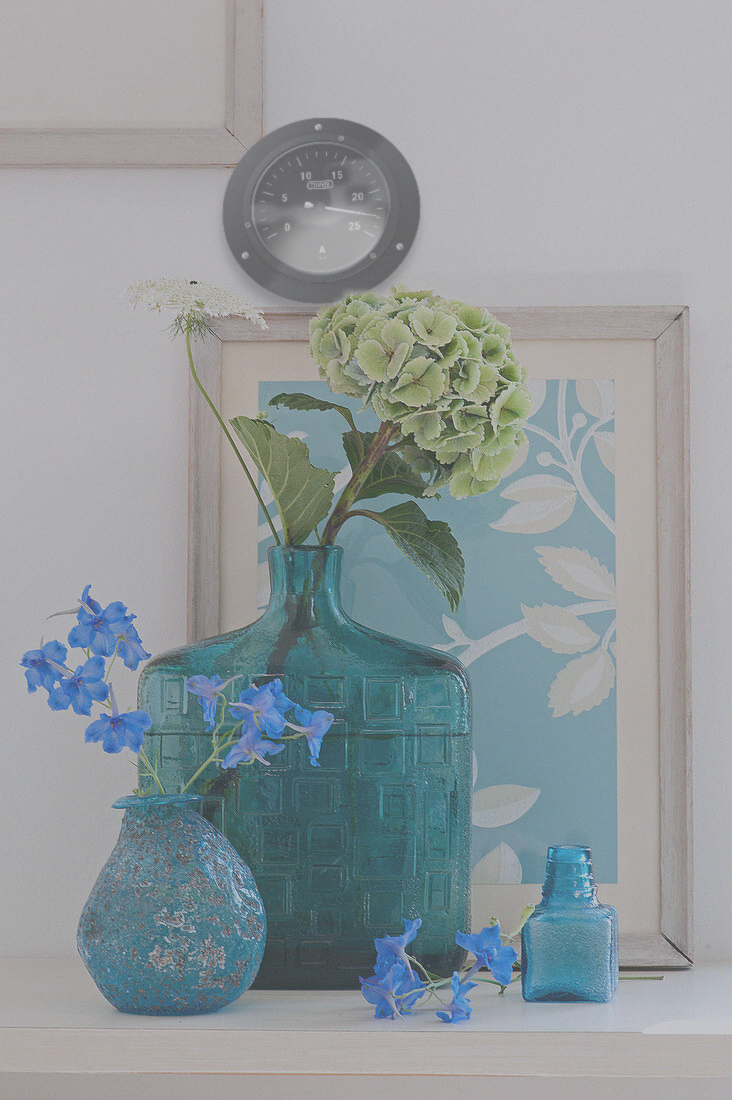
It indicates 23 A
